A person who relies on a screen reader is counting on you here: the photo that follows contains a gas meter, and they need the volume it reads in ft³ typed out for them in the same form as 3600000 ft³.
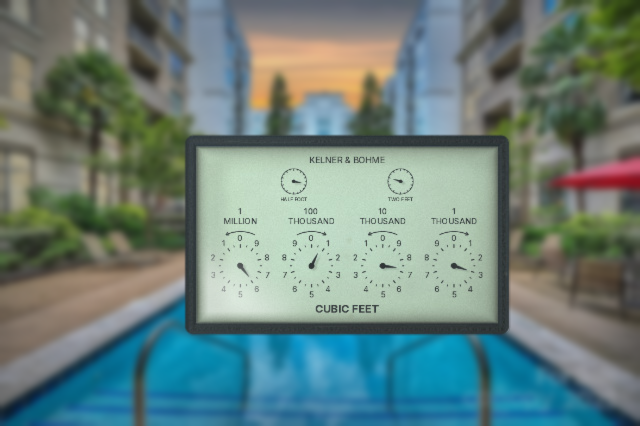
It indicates 607300 ft³
